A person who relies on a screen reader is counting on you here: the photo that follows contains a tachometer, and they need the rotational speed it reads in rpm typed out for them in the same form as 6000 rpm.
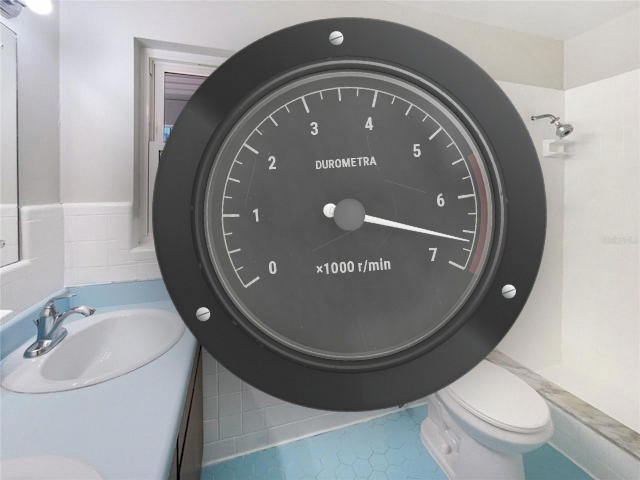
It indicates 6625 rpm
